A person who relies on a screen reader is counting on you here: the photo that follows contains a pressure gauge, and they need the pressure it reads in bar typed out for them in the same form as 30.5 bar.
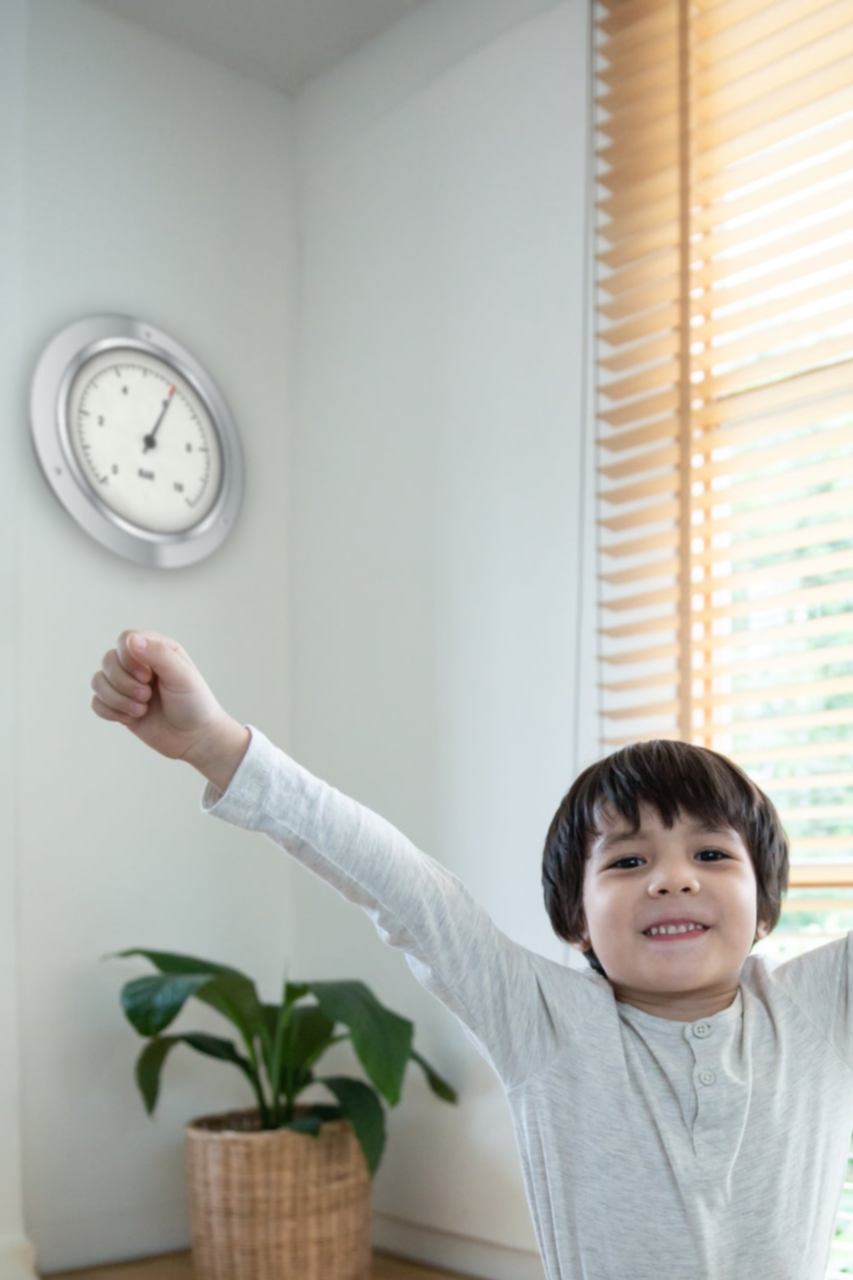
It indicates 6 bar
